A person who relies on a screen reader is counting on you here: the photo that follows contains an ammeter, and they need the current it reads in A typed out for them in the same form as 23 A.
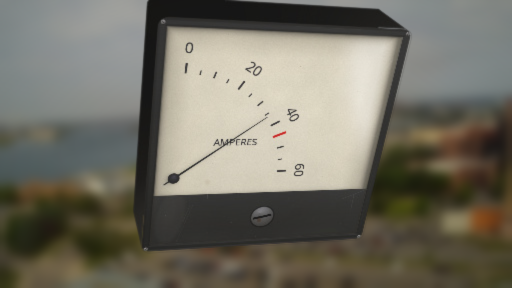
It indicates 35 A
